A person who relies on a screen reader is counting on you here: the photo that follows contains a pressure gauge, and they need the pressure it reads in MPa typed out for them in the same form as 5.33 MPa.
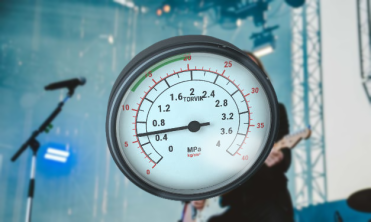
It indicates 0.6 MPa
